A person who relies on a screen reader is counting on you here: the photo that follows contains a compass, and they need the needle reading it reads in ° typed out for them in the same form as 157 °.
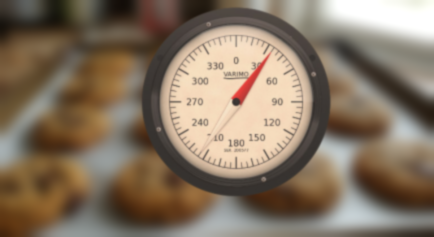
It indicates 35 °
